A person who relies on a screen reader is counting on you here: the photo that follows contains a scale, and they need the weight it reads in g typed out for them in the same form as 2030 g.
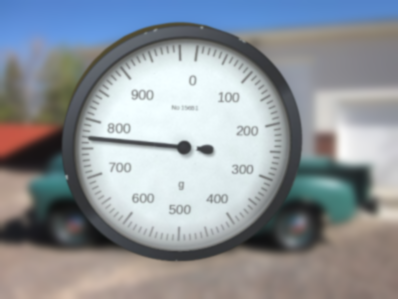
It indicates 770 g
